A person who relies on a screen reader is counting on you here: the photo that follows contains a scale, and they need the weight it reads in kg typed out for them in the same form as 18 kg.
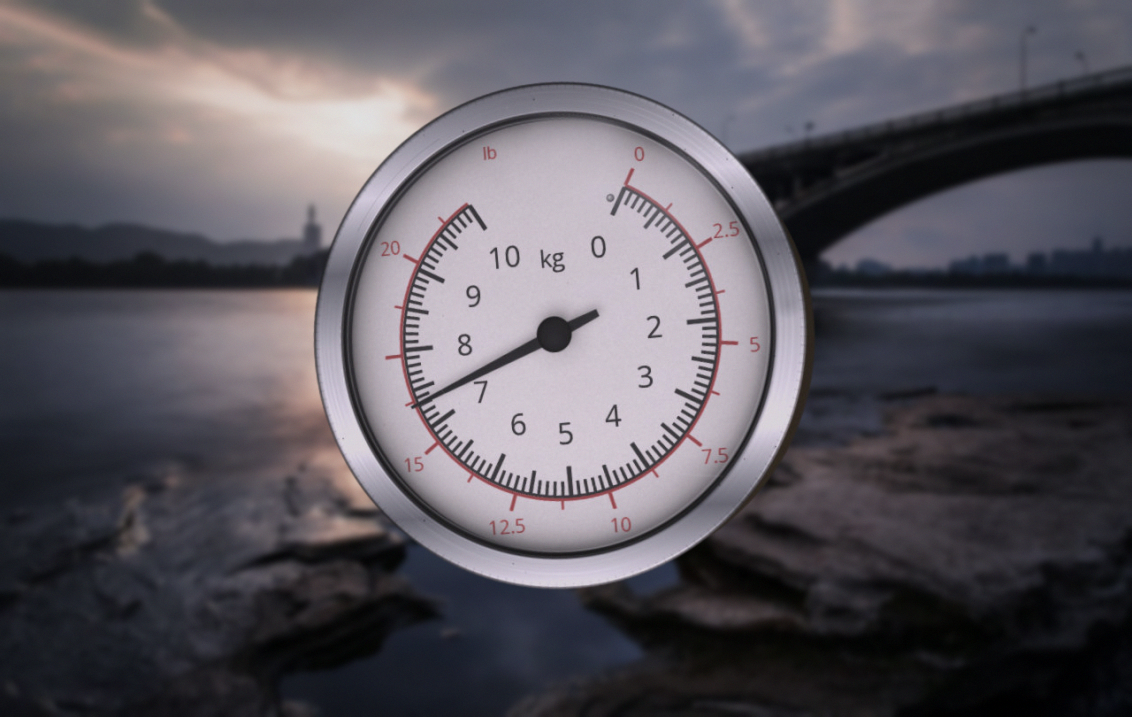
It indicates 7.3 kg
